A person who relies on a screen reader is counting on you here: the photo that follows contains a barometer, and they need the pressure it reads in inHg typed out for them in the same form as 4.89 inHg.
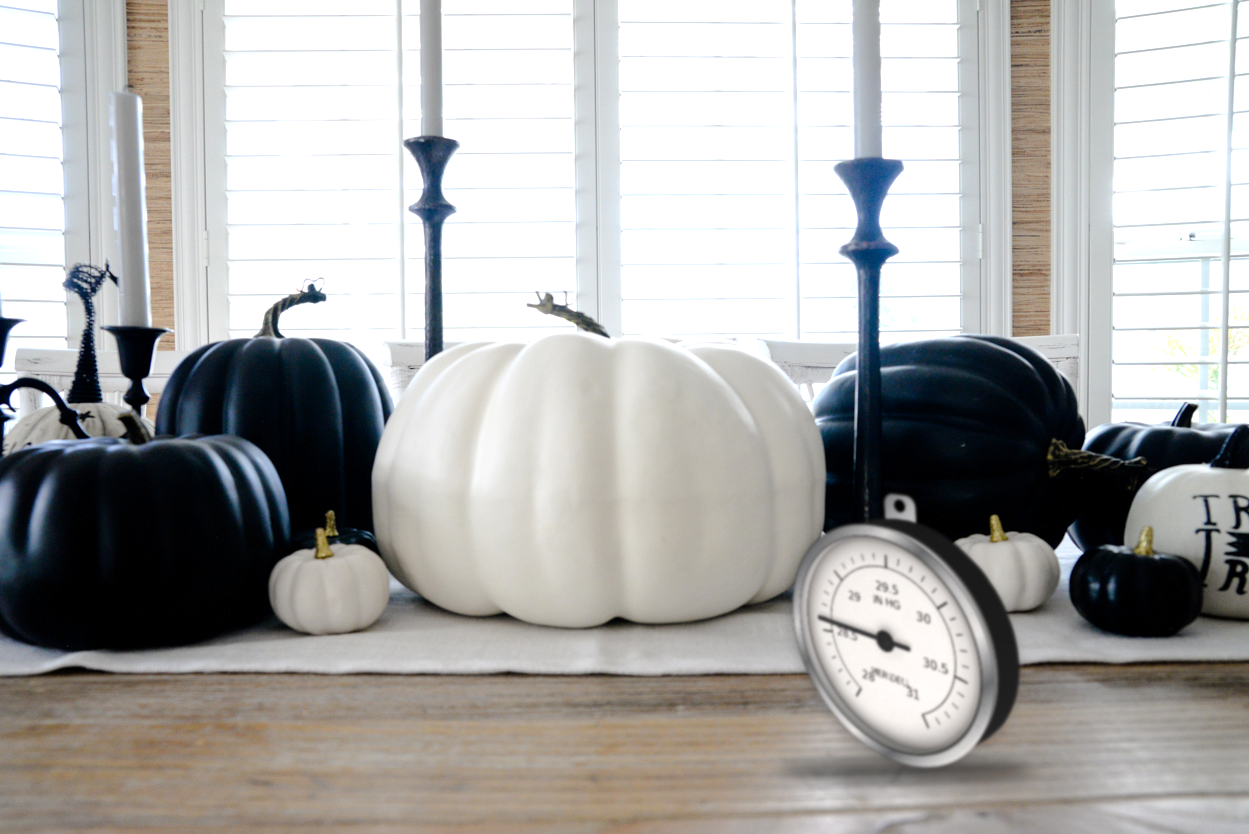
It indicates 28.6 inHg
